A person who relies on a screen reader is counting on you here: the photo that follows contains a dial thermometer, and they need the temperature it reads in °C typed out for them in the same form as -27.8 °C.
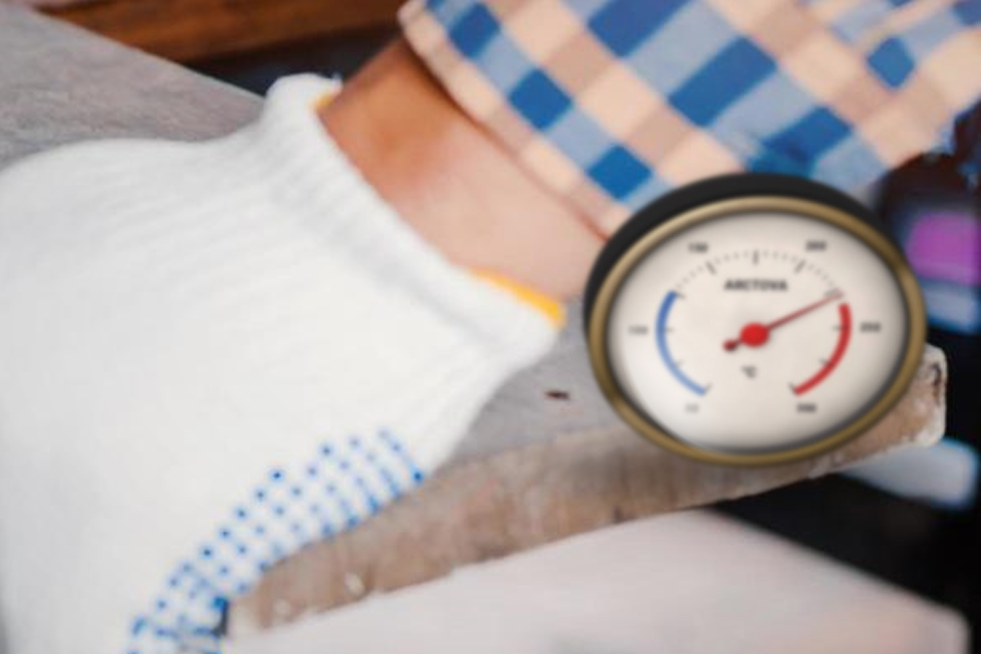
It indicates 225 °C
